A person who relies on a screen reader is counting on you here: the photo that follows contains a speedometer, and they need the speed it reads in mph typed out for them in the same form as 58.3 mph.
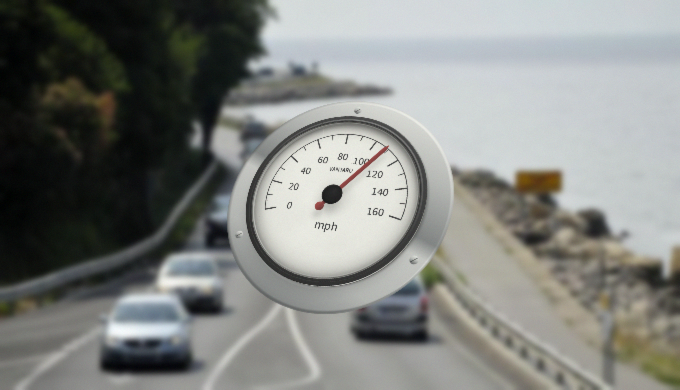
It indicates 110 mph
